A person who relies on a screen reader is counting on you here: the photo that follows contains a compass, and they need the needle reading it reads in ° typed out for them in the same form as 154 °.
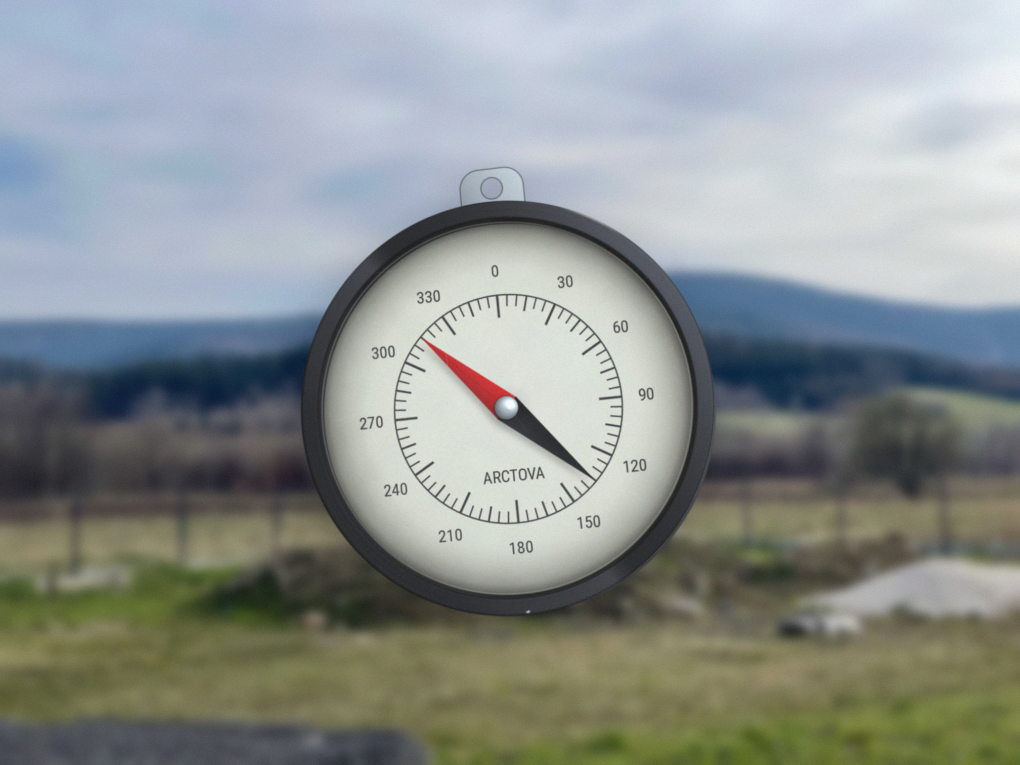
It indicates 315 °
